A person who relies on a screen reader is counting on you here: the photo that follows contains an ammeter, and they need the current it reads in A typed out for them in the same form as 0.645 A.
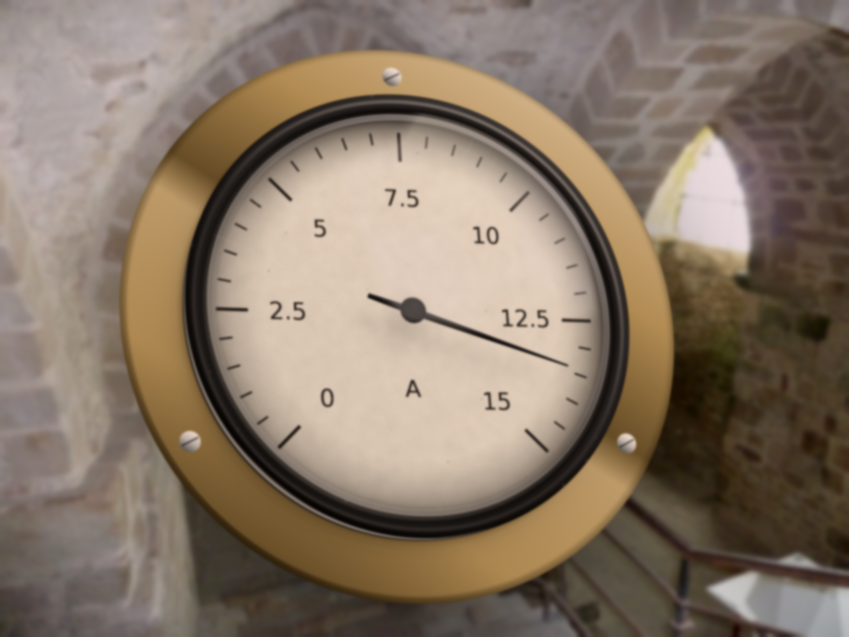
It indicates 13.5 A
